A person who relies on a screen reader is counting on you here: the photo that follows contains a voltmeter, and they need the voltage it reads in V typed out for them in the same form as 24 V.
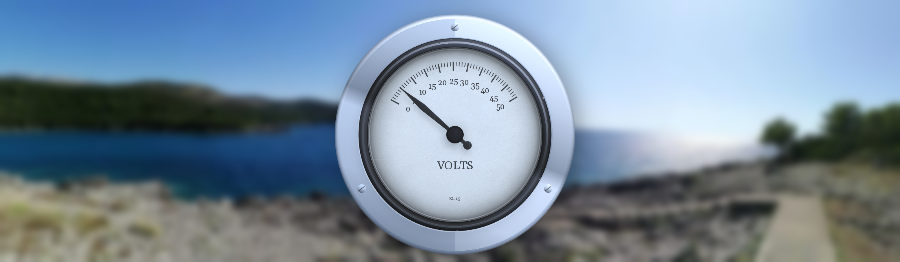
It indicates 5 V
